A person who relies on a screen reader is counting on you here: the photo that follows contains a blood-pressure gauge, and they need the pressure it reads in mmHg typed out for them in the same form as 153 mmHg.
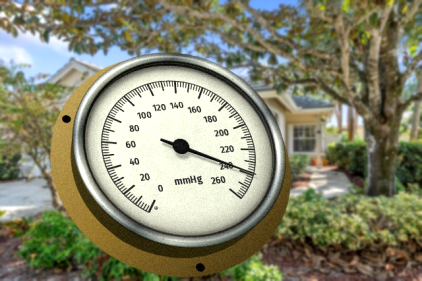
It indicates 240 mmHg
